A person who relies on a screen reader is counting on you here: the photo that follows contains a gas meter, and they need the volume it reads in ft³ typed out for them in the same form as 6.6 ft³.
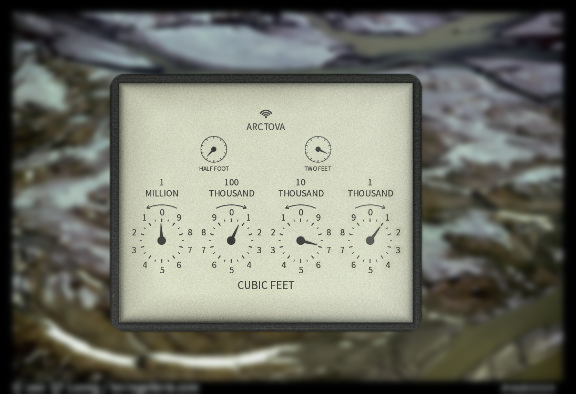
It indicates 7100 ft³
